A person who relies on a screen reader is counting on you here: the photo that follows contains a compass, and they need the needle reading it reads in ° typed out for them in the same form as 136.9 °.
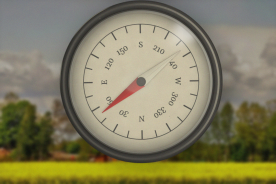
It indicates 52.5 °
